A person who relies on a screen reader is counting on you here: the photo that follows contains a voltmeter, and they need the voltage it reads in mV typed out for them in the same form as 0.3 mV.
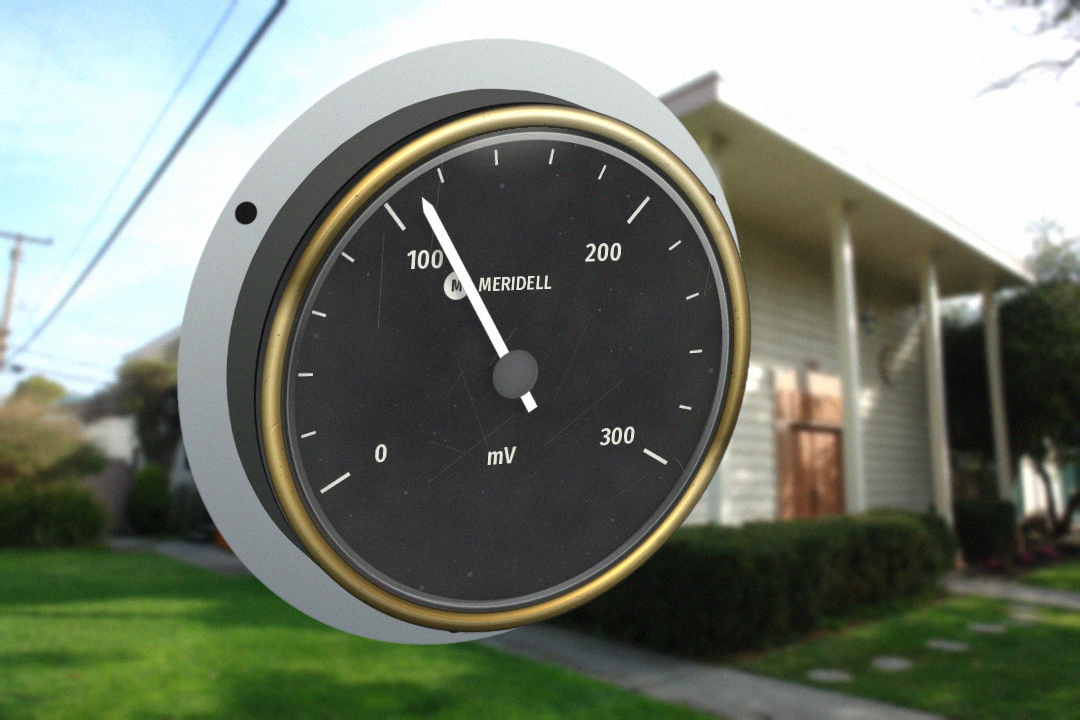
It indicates 110 mV
